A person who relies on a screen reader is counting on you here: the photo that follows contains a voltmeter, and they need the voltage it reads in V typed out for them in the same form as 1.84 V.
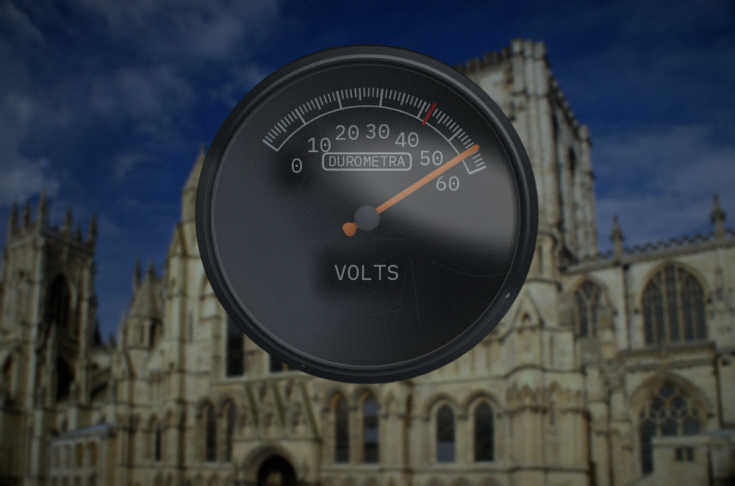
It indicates 55 V
